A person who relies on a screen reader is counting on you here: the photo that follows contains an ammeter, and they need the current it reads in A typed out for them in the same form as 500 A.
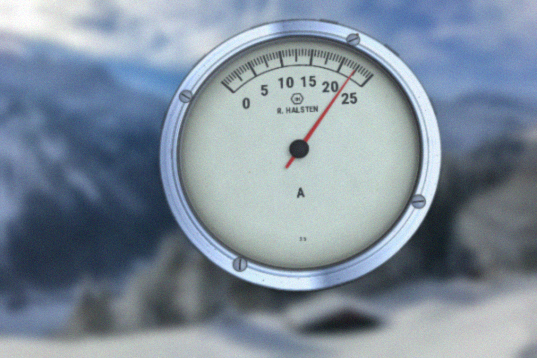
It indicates 22.5 A
